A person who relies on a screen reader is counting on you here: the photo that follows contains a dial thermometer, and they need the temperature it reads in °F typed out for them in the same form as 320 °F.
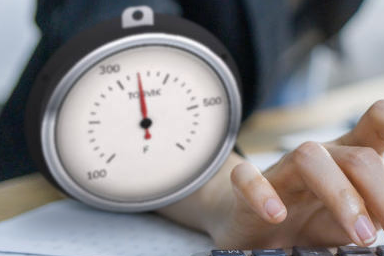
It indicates 340 °F
